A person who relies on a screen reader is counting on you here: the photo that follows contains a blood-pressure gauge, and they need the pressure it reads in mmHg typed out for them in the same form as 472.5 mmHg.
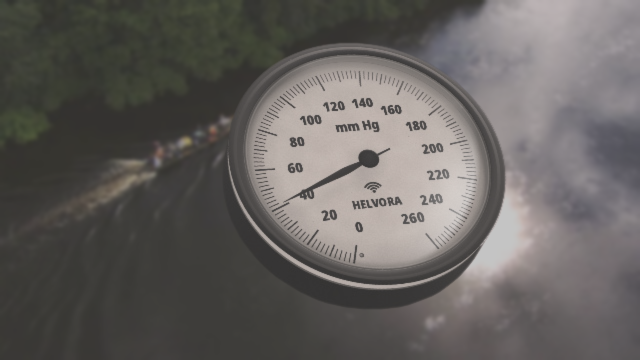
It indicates 40 mmHg
